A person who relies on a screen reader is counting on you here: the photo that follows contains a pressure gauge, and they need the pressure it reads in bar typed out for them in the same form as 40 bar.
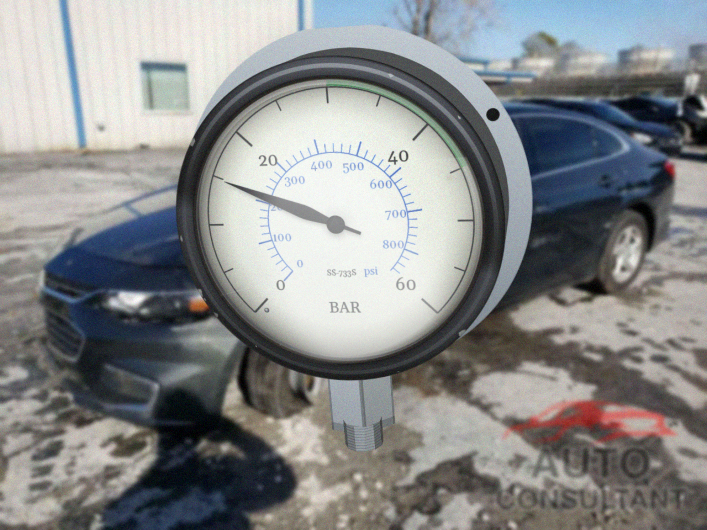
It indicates 15 bar
